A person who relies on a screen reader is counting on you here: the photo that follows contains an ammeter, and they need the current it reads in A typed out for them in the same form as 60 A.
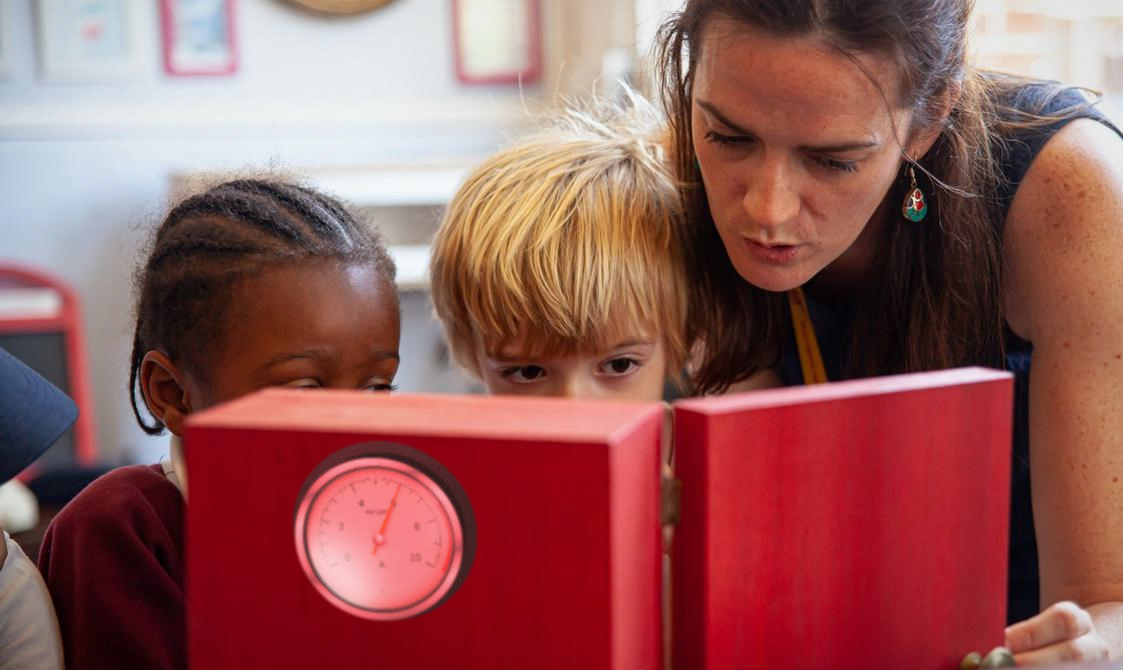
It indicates 6 A
